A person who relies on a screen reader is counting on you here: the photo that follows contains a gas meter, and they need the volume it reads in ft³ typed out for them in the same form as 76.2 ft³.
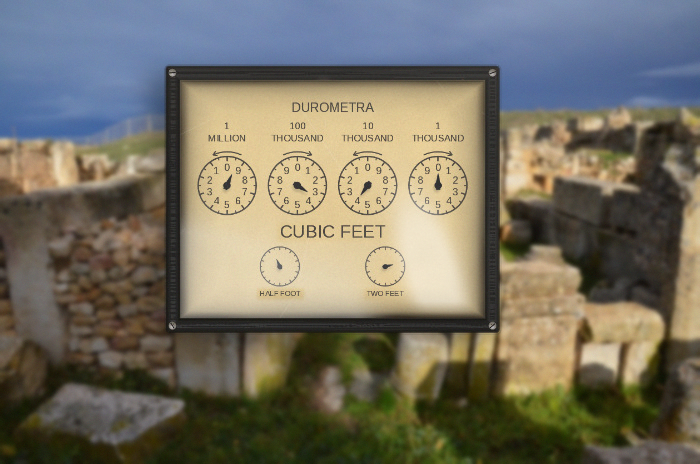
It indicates 934000 ft³
